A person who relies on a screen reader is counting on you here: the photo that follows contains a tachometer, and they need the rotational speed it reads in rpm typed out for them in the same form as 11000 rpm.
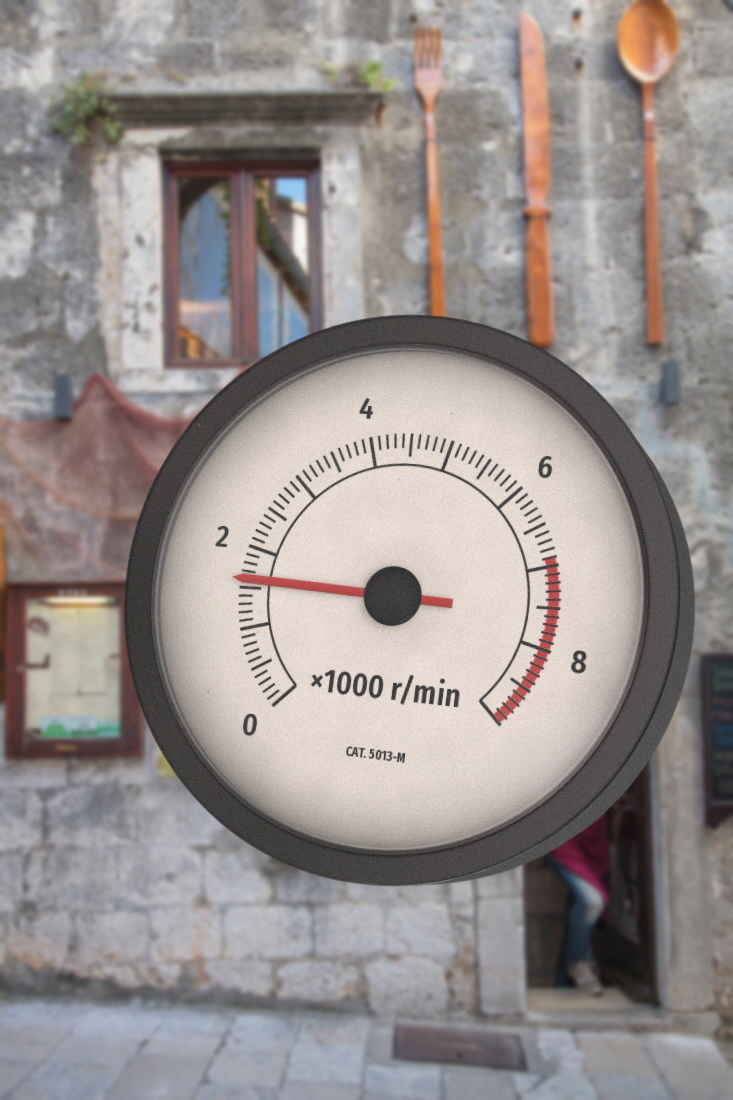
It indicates 1600 rpm
